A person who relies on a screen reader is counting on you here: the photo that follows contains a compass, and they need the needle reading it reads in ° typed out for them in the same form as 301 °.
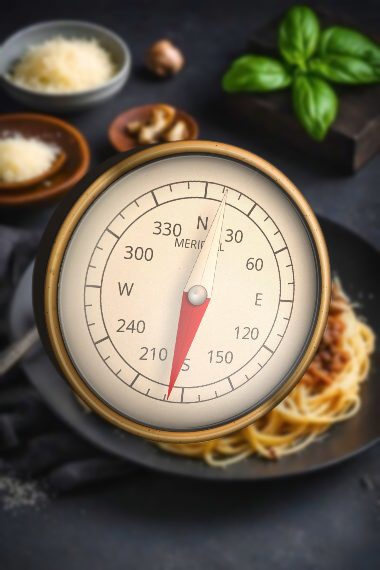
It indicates 190 °
